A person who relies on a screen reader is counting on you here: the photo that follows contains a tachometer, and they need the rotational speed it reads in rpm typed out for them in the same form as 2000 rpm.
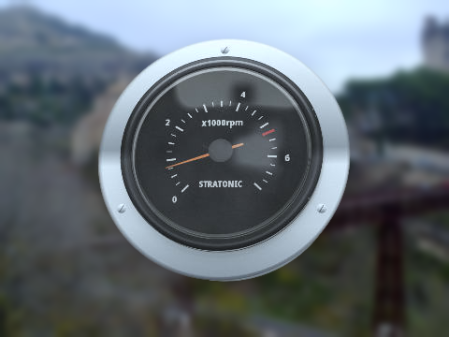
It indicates 750 rpm
